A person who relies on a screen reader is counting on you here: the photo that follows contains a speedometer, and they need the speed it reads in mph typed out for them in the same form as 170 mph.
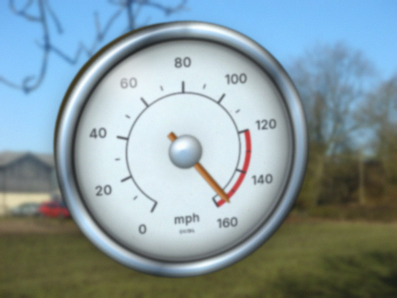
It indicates 155 mph
